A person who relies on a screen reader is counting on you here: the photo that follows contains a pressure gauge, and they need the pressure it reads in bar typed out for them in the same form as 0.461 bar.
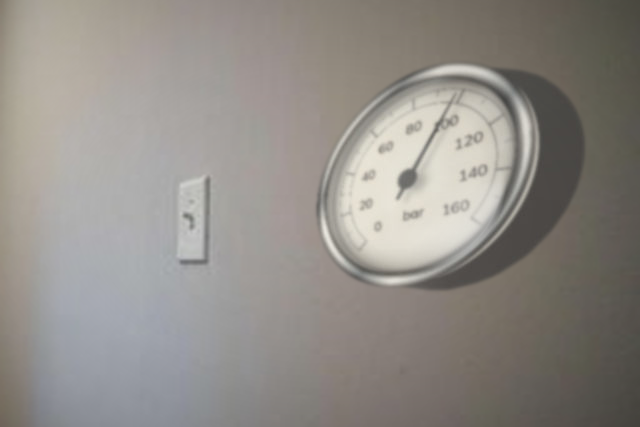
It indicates 100 bar
